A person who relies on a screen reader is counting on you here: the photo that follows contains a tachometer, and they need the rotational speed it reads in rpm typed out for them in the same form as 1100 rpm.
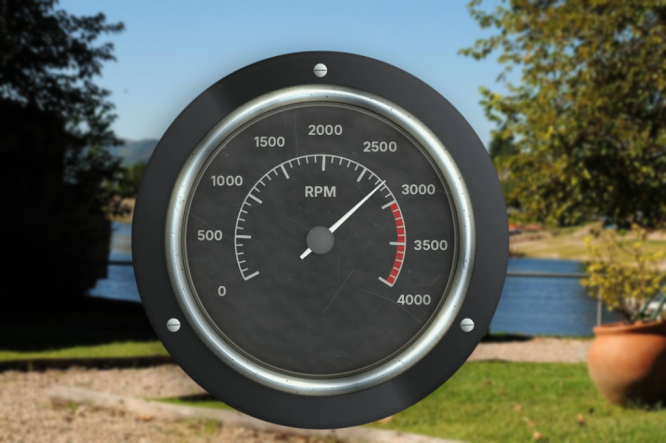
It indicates 2750 rpm
